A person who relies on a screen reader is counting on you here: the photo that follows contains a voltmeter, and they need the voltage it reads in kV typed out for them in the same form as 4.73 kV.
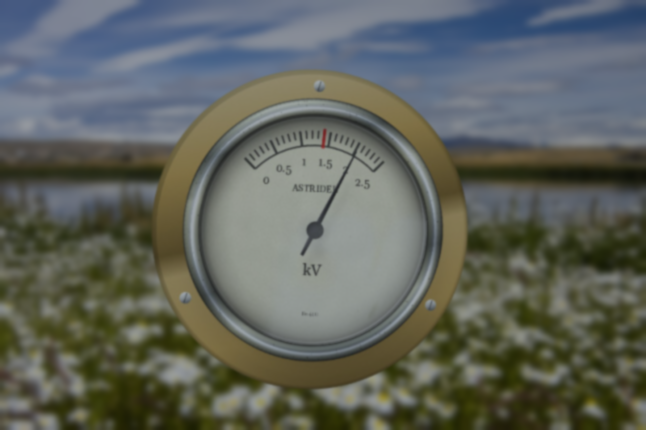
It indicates 2 kV
